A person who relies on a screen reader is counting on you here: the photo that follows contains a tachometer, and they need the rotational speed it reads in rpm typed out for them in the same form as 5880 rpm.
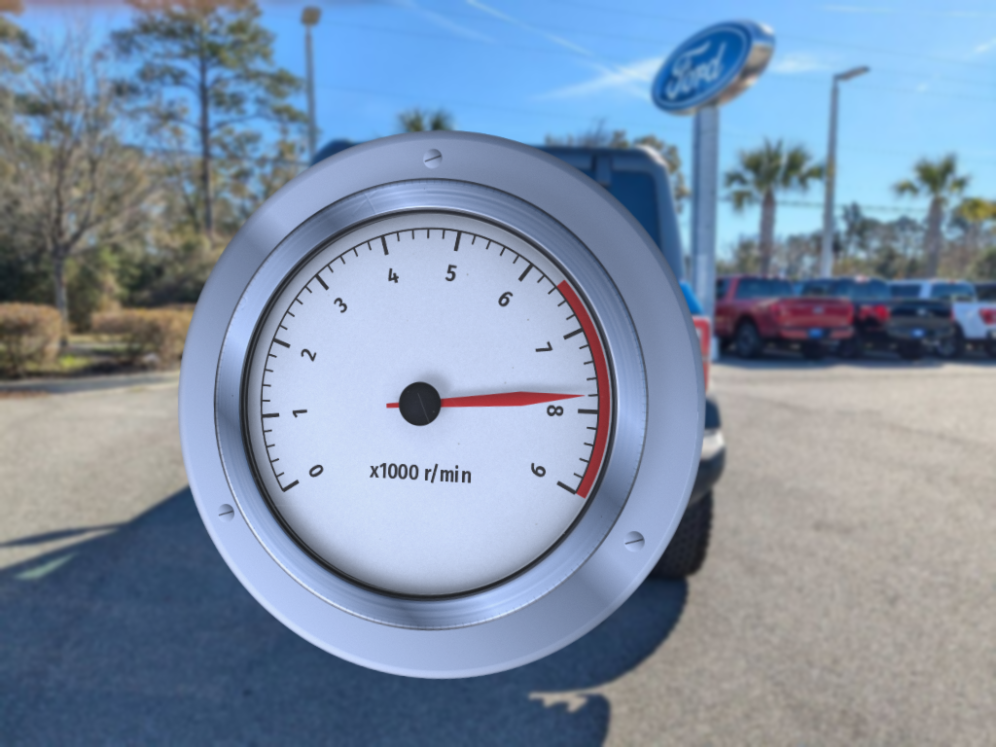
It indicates 7800 rpm
